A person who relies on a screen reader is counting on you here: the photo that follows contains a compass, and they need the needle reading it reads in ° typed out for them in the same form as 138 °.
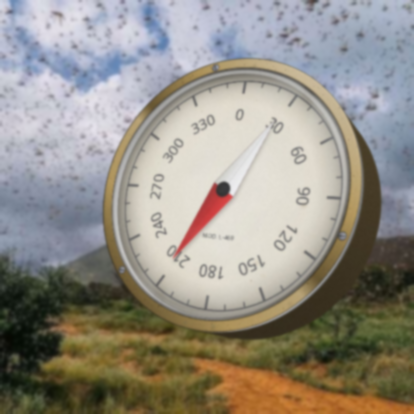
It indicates 210 °
